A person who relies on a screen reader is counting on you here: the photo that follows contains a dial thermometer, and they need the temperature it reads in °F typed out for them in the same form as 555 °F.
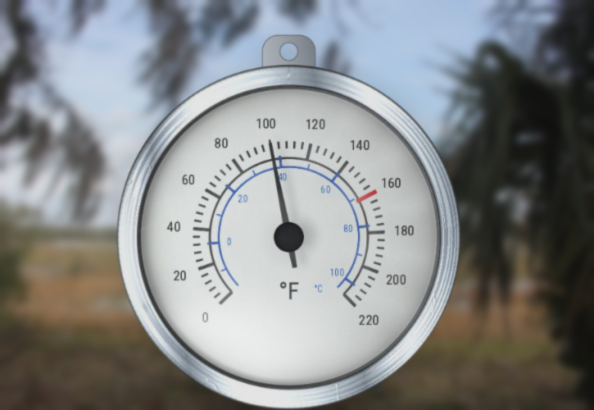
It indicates 100 °F
